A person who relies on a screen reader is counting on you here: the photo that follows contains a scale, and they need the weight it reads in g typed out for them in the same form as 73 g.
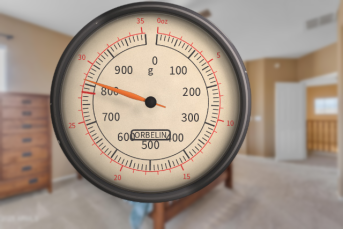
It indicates 810 g
